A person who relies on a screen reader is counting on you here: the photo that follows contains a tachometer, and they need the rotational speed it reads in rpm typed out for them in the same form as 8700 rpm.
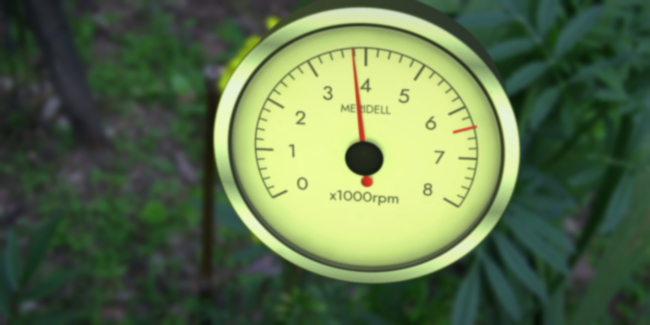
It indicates 3800 rpm
